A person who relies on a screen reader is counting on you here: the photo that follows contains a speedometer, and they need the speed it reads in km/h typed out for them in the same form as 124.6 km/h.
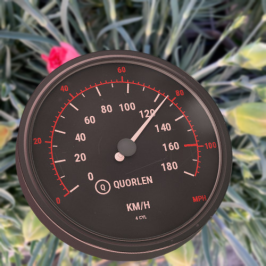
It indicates 125 km/h
